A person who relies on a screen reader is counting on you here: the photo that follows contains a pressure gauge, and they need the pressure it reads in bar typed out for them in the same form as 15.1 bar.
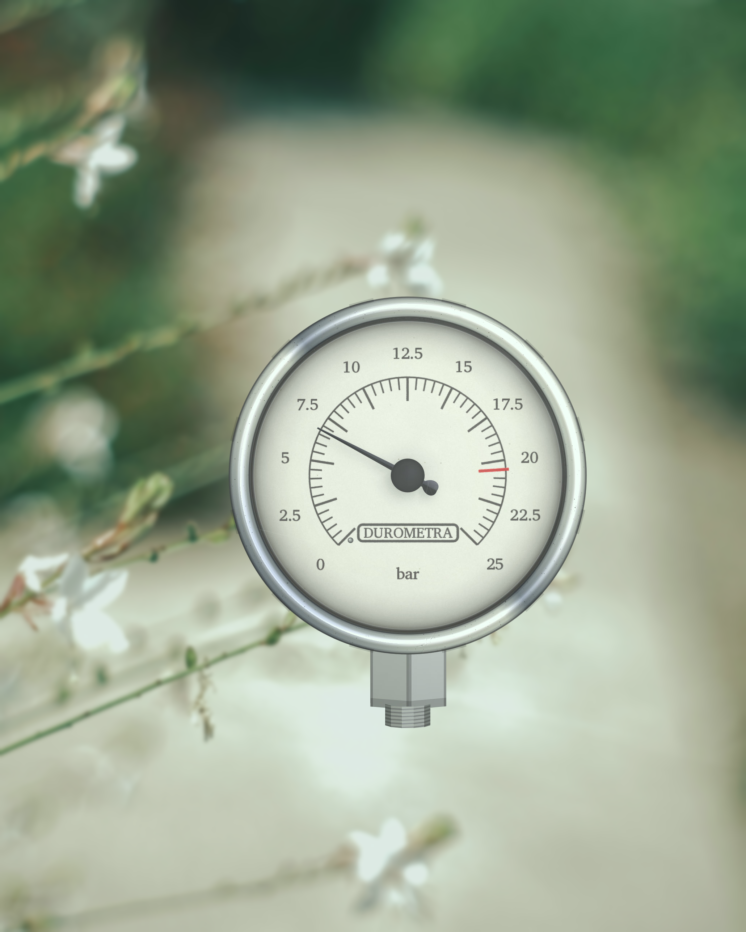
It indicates 6.75 bar
